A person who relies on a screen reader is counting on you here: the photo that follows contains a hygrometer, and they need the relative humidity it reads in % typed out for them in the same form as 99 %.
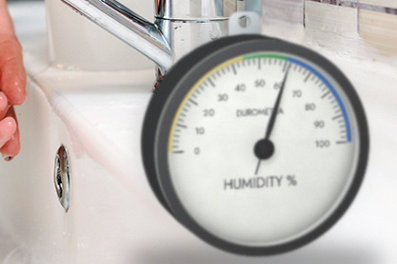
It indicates 60 %
